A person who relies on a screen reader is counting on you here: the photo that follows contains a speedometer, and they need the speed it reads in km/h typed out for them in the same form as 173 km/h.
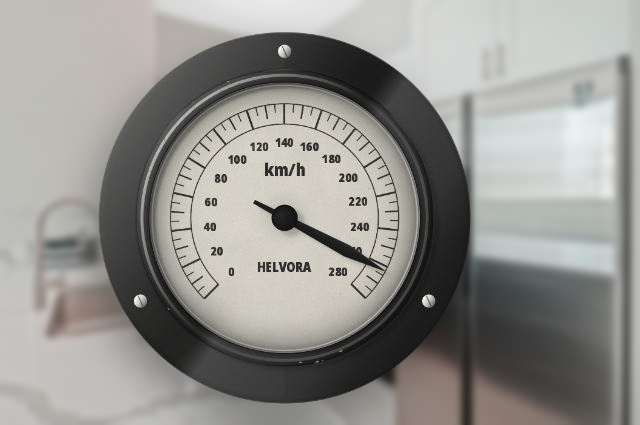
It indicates 262.5 km/h
